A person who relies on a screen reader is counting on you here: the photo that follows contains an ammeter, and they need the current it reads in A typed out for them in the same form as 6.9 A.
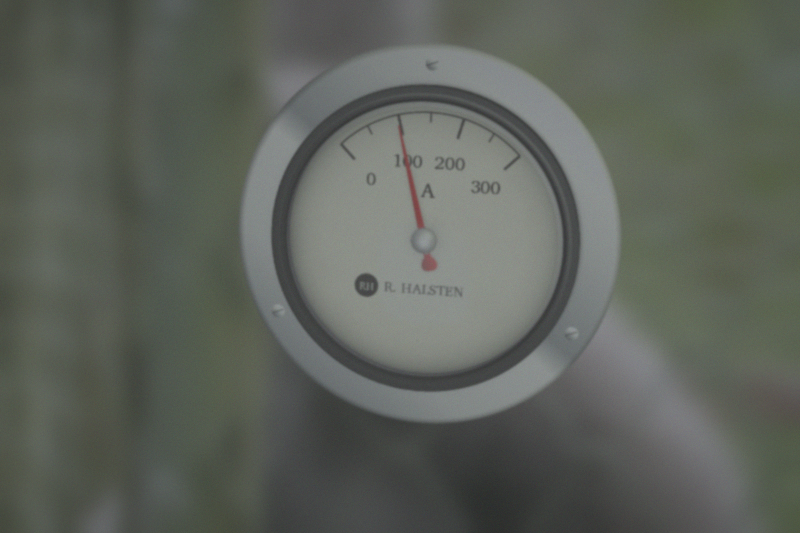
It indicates 100 A
